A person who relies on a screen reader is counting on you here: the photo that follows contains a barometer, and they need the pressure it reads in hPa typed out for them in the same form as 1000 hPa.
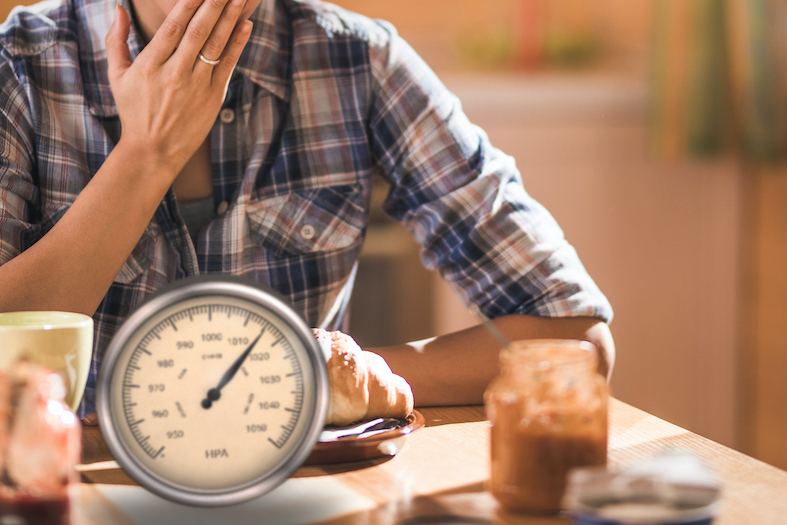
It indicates 1015 hPa
